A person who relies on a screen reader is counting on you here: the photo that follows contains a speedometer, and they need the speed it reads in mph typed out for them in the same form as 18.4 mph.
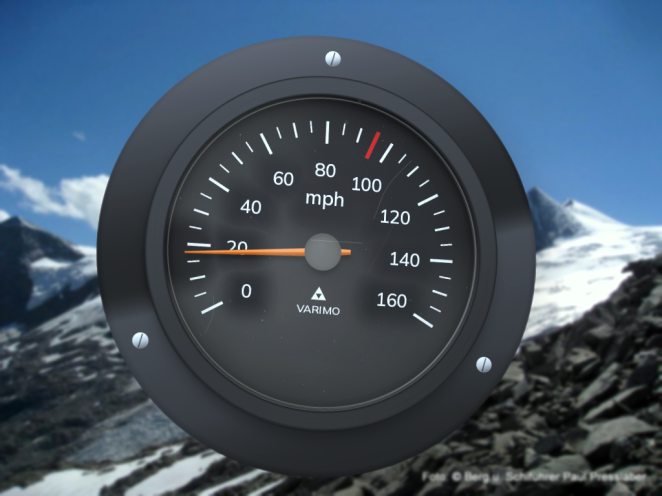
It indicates 17.5 mph
